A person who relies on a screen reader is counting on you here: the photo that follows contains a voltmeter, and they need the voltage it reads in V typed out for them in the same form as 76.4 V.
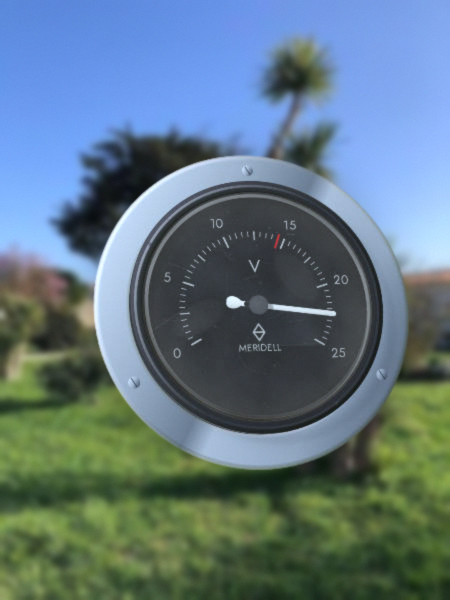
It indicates 22.5 V
